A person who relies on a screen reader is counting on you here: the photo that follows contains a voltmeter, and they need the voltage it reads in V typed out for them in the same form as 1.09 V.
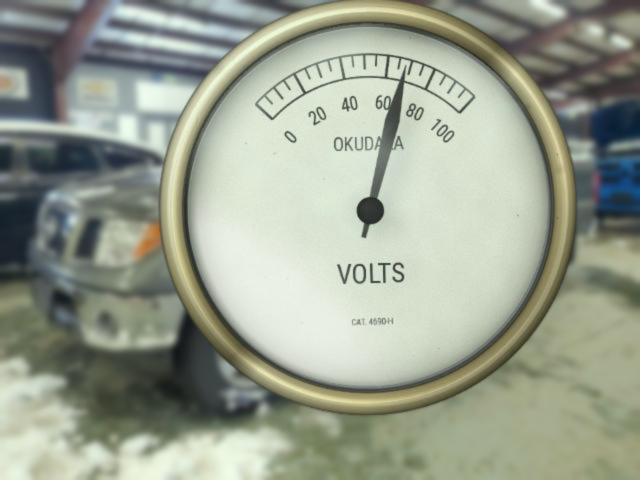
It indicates 67.5 V
